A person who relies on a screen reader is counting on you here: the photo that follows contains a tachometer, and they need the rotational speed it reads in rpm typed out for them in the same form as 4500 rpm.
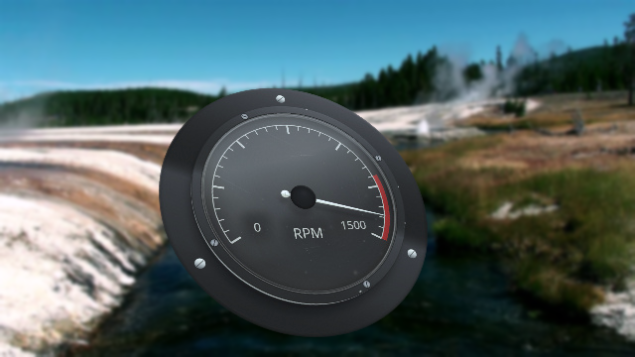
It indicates 1400 rpm
